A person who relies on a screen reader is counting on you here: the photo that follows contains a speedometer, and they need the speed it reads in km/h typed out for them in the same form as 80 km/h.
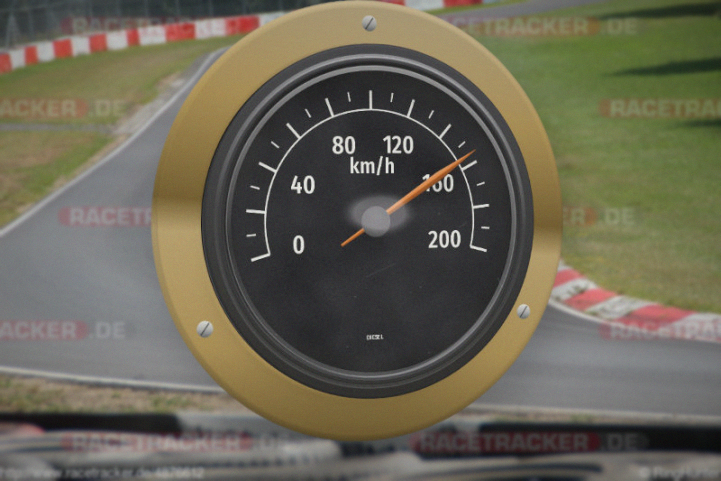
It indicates 155 km/h
